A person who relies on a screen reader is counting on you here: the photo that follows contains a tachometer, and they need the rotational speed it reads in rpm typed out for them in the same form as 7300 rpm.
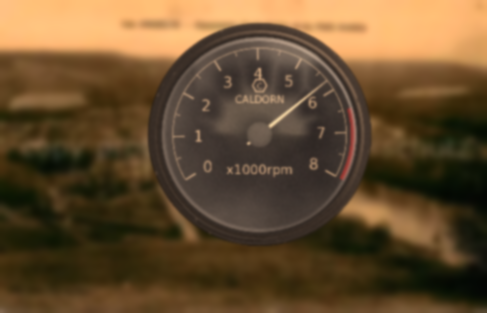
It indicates 5750 rpm
